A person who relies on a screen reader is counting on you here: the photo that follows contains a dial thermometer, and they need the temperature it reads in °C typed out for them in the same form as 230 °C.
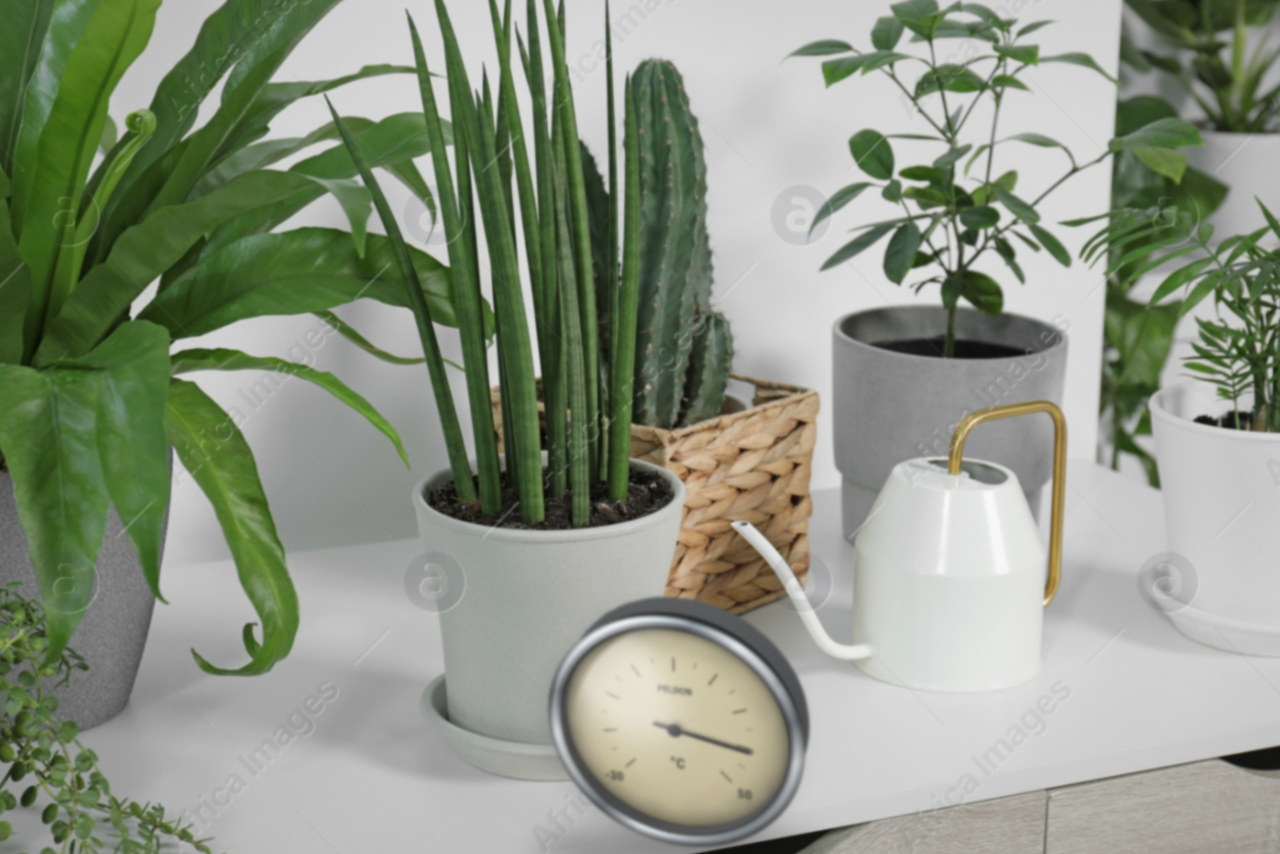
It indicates 40 °C
